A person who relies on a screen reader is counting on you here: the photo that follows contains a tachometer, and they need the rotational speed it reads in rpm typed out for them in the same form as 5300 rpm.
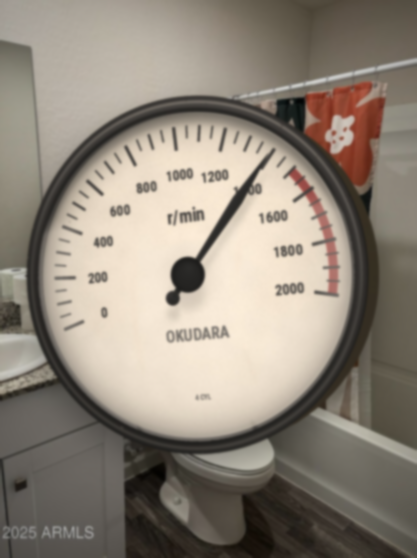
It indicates 1400 rpm
